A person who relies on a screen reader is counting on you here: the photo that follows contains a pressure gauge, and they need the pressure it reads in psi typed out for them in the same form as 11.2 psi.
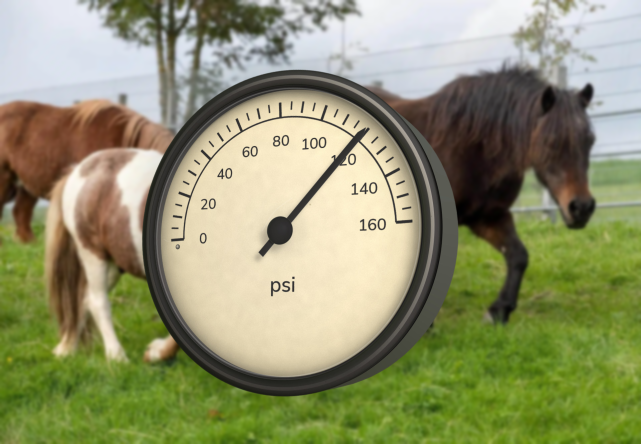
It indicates 120 psi
